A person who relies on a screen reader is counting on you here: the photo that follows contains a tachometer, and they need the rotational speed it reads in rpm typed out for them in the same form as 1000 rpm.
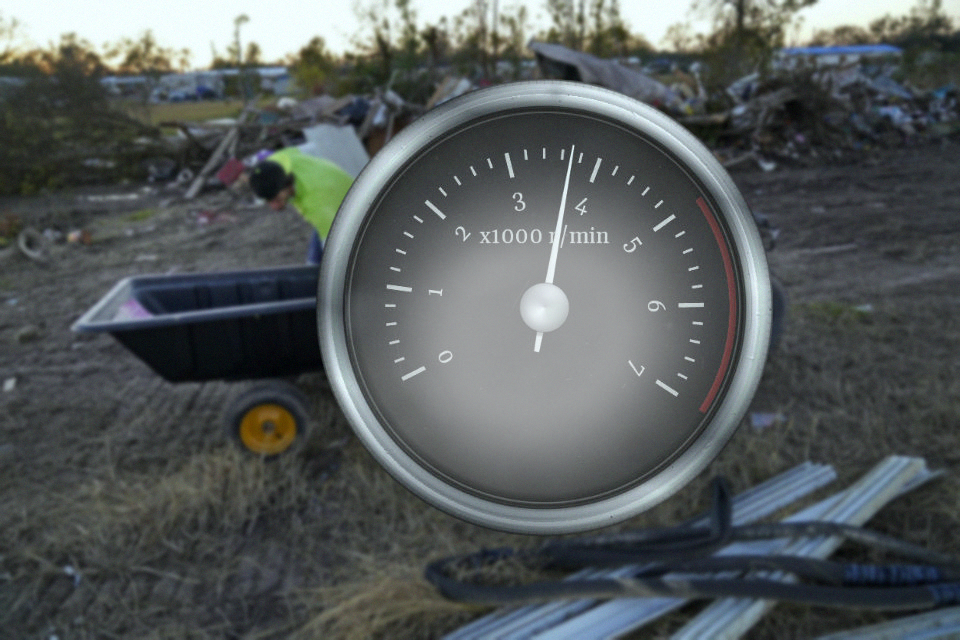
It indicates 3700 rpm
